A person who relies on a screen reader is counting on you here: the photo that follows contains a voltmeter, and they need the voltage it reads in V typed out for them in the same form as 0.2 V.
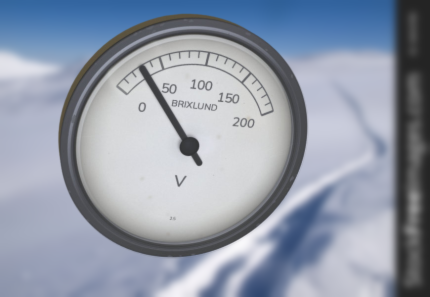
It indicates 30 V
